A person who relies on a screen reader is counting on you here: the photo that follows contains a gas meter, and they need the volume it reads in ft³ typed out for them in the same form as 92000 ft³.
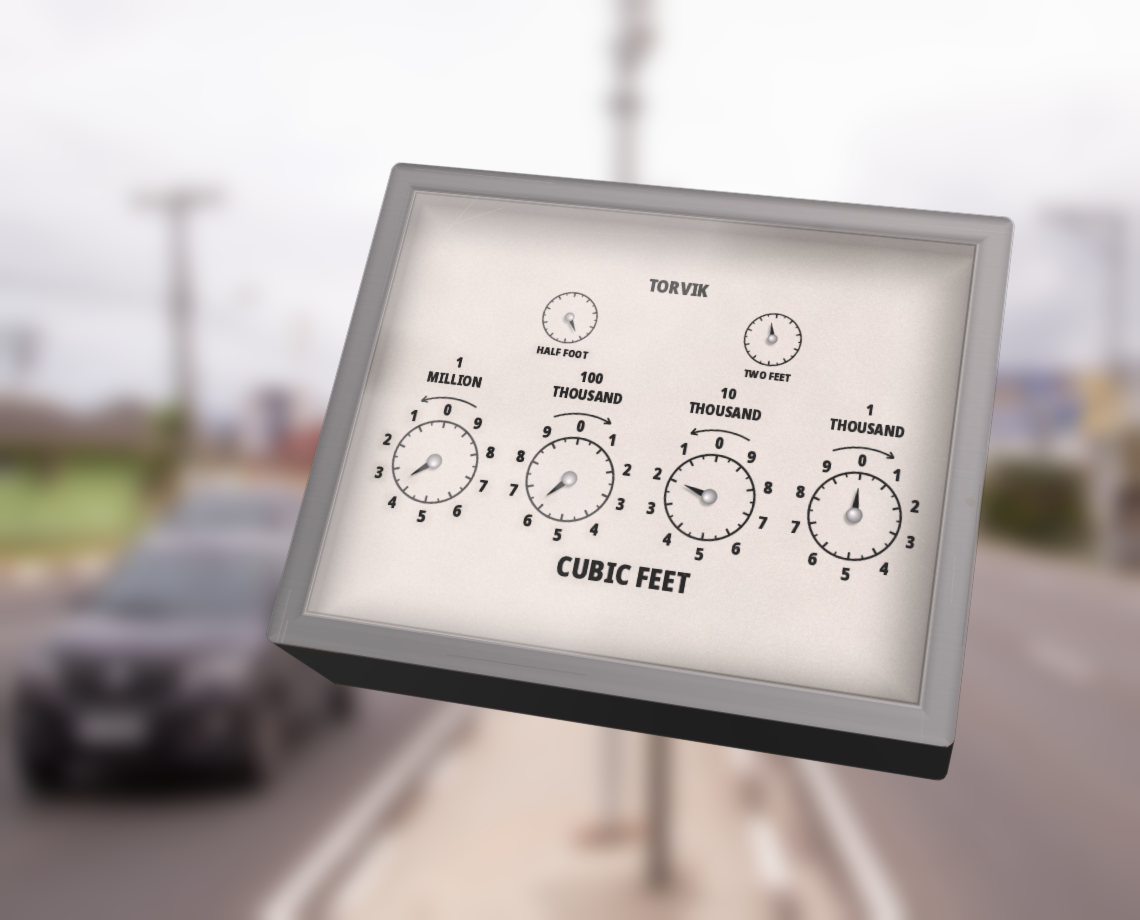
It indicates 362000 ft³
